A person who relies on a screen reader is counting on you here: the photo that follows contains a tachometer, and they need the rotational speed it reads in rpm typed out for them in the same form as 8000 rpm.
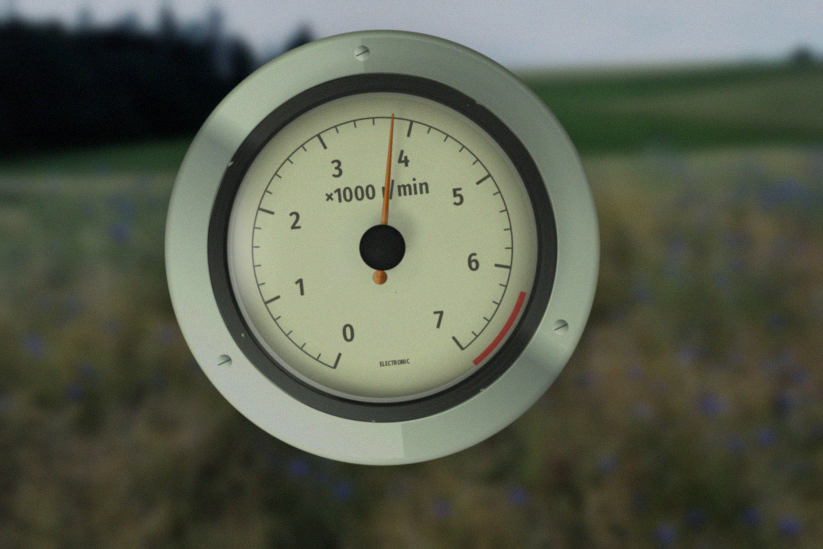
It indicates 3800 rpm
